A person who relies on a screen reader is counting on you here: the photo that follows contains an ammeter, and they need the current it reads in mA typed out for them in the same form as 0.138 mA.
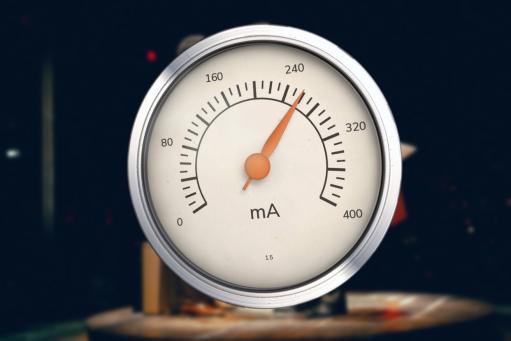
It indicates 260 mA
